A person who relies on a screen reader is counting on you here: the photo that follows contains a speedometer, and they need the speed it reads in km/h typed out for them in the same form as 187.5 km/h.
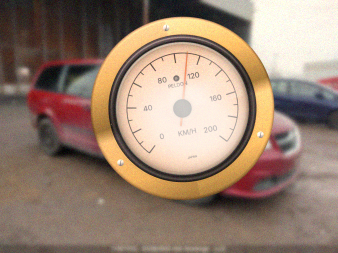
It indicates 110 km/h
